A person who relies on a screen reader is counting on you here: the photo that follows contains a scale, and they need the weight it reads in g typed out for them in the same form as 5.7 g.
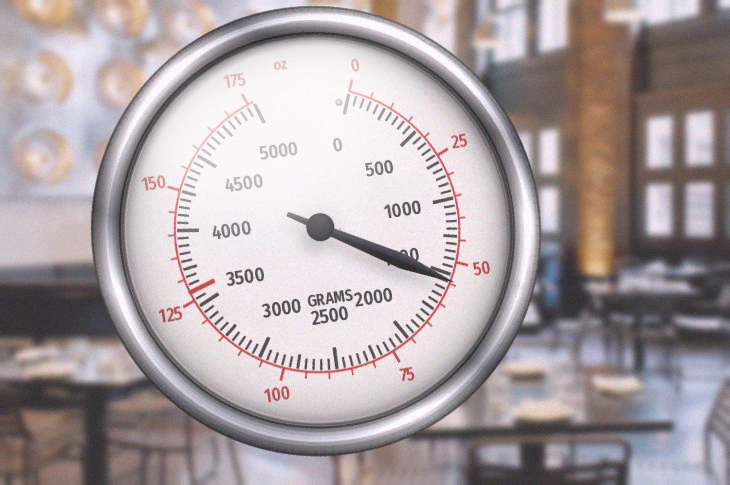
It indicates 1550 g
